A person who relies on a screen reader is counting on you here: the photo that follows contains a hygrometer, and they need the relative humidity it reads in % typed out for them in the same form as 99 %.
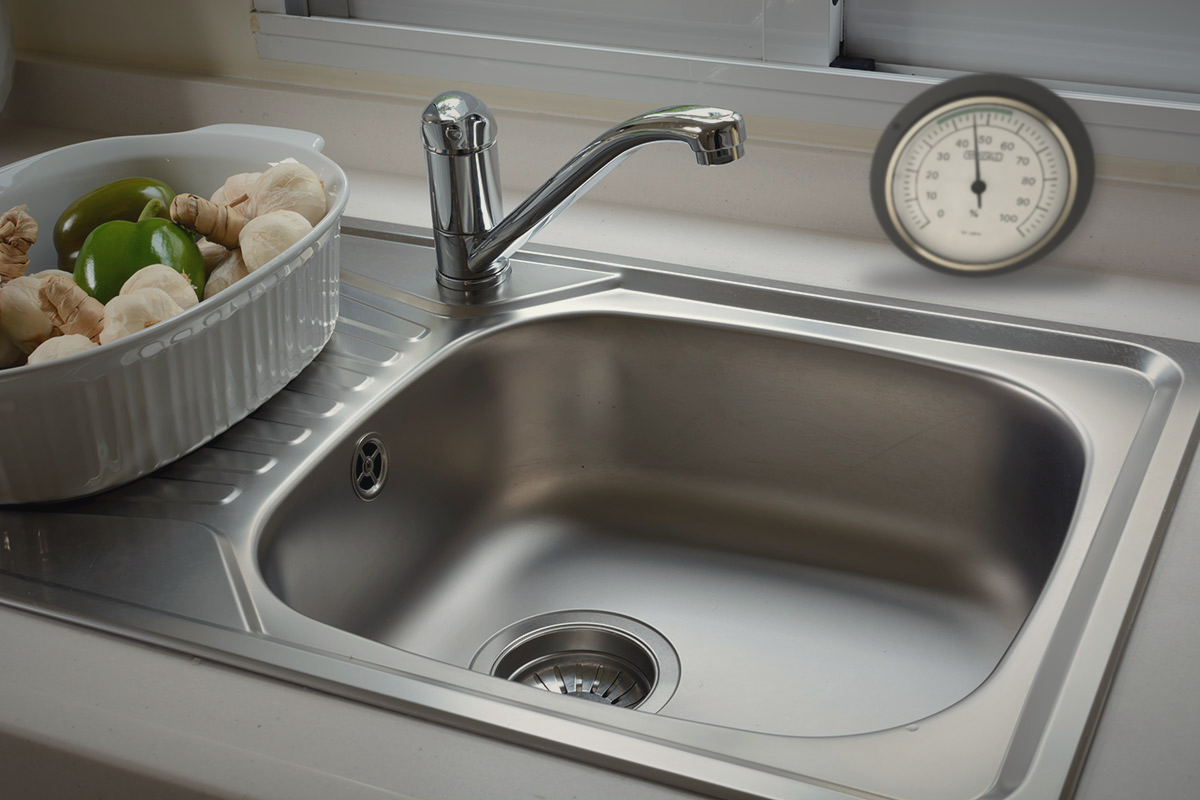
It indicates 46 %
